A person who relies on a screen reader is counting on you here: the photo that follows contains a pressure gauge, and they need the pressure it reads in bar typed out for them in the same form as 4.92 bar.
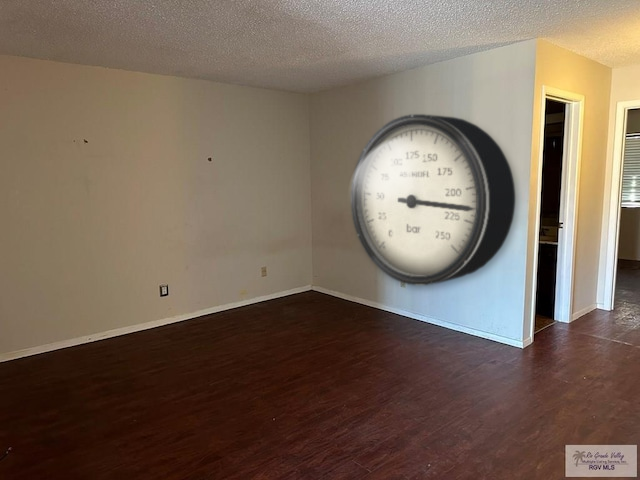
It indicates 215 bar
